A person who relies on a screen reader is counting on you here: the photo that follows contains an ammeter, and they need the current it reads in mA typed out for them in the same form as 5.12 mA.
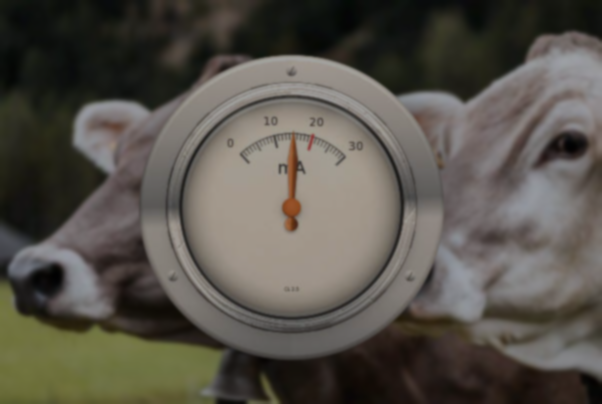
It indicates 15 mA
